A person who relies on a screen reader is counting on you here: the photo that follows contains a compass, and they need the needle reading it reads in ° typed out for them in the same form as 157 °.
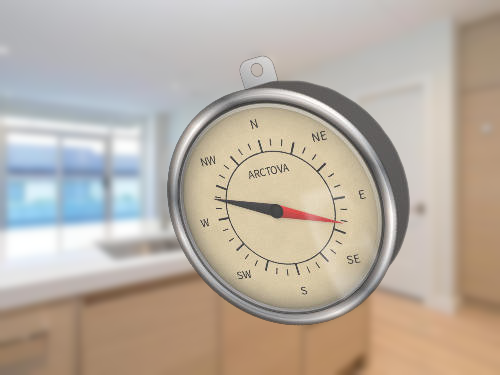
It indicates 110 °
